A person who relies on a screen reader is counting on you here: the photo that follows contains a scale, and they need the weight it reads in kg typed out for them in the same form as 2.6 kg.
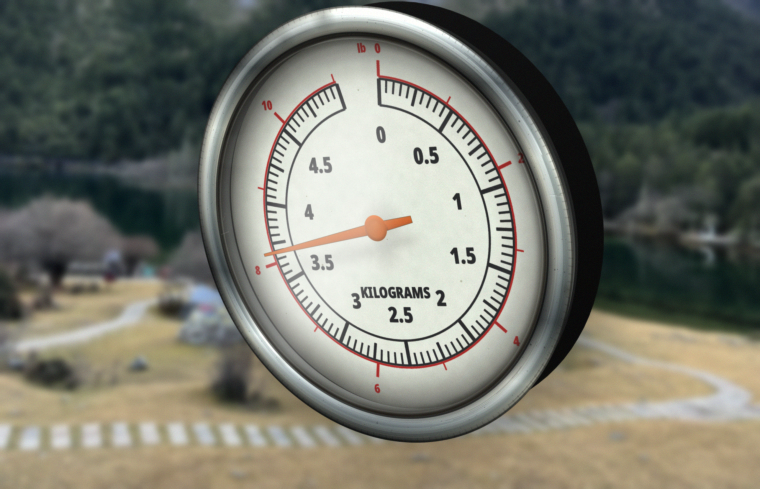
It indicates 3.7 kg
